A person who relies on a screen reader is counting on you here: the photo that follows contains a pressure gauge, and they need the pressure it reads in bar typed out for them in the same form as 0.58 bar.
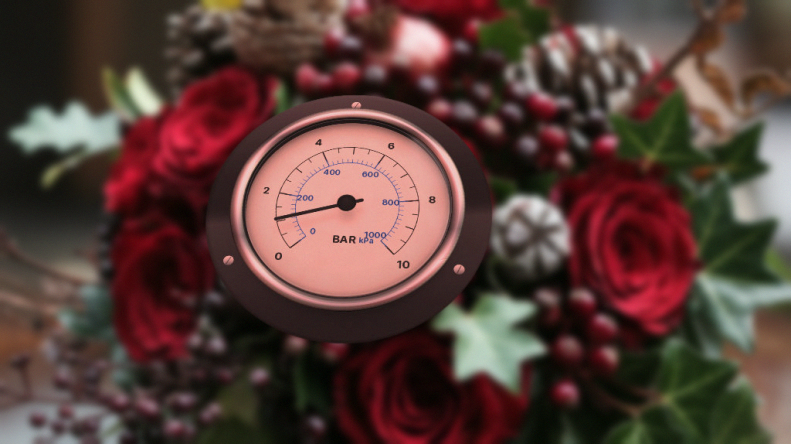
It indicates 1 bar
